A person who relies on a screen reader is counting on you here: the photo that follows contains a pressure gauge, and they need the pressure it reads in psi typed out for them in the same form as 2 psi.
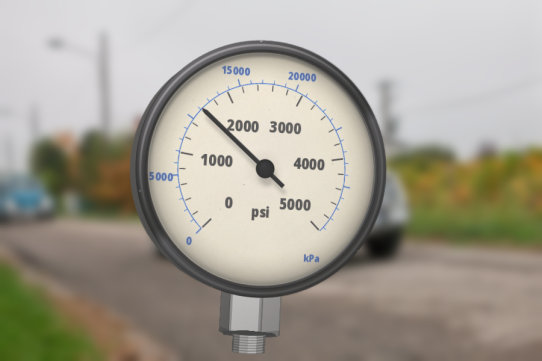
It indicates 1600 psi
